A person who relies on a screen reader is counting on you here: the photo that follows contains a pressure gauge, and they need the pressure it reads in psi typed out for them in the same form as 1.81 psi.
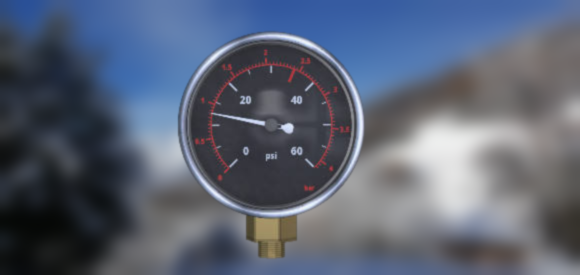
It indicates 12.5 psi
